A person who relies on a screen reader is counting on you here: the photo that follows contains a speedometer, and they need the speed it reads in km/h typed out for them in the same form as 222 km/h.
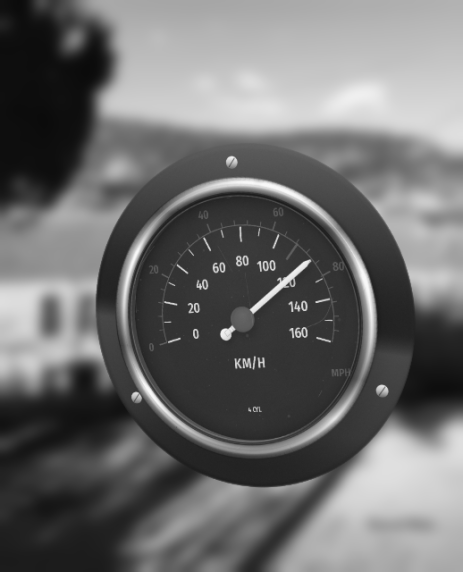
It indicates 120 km/h
